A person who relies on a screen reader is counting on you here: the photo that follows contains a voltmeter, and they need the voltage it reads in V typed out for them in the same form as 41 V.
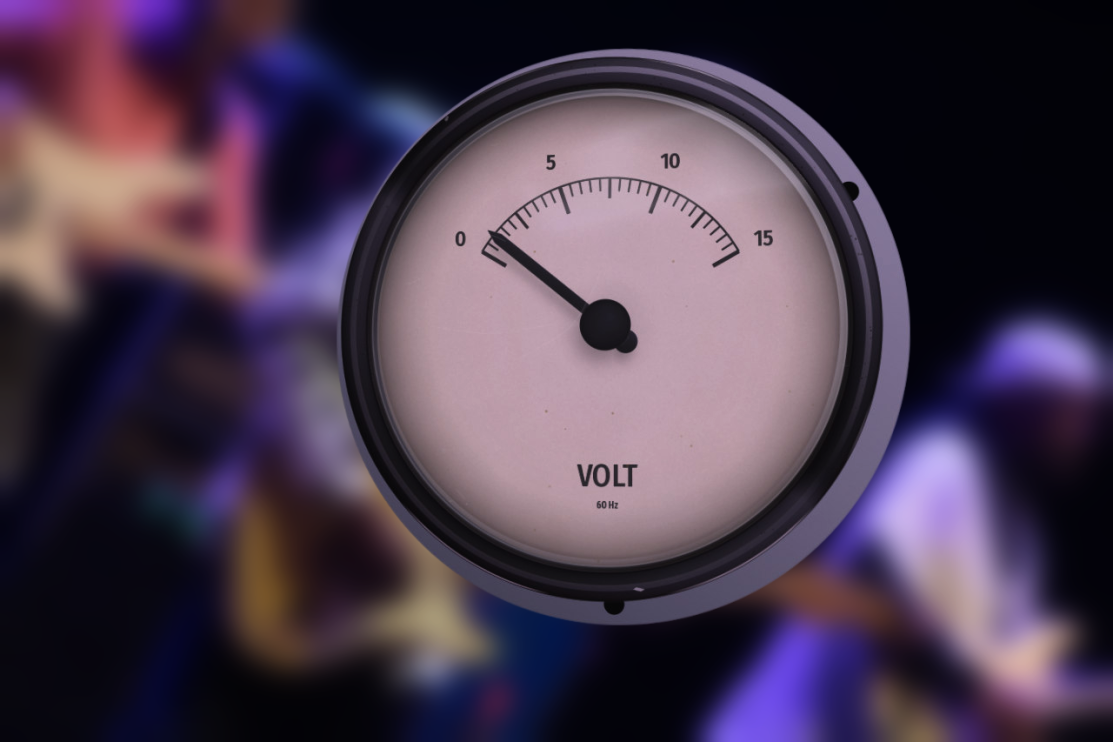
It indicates 1 V
